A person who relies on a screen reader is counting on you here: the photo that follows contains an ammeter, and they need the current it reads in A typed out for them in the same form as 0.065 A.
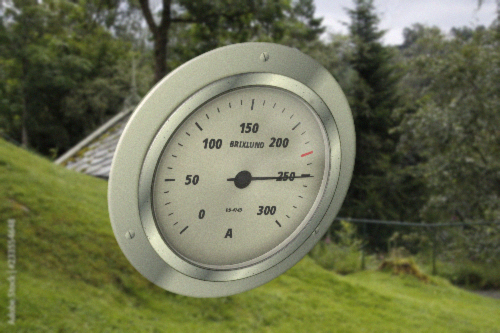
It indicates 250 A
